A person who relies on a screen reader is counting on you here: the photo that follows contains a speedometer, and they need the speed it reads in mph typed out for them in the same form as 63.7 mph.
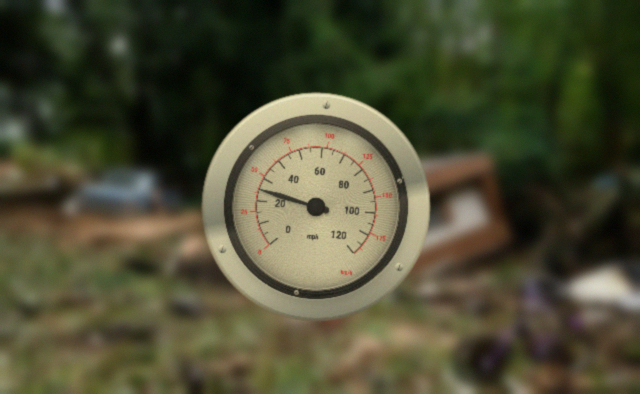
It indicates 25 mph
